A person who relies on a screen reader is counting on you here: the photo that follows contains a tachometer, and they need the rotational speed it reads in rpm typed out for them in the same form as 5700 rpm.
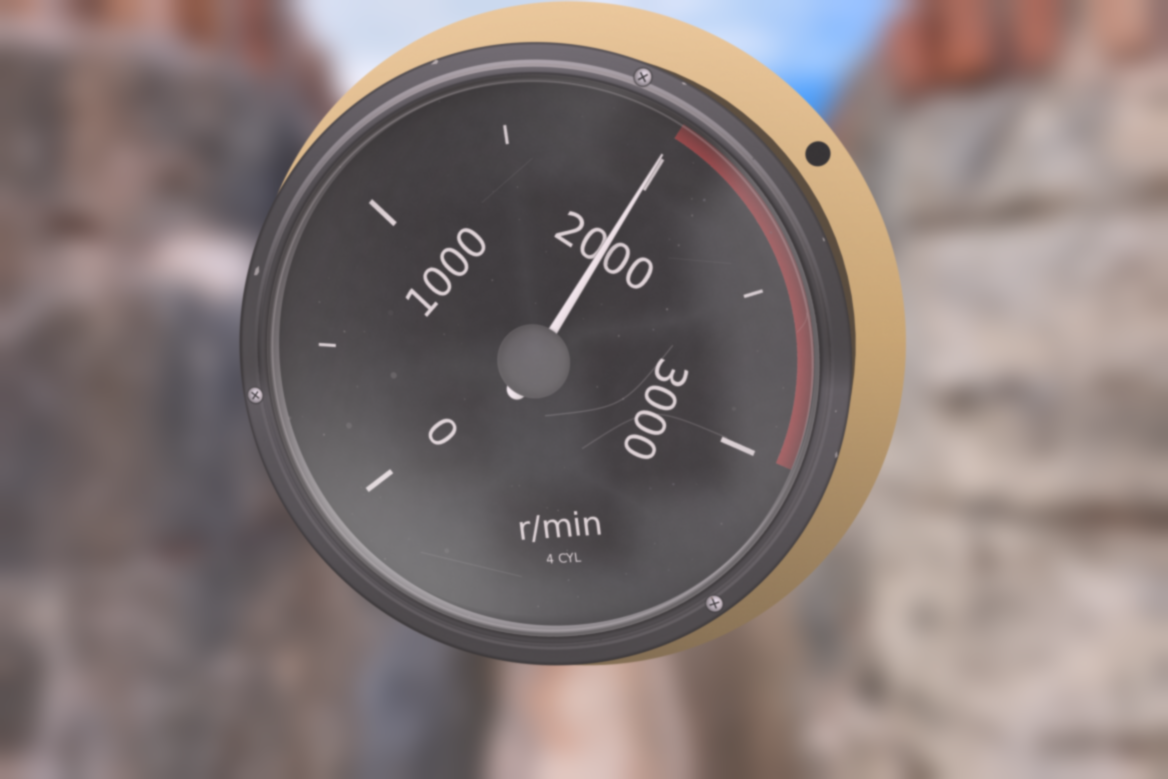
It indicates 2000 rpm
